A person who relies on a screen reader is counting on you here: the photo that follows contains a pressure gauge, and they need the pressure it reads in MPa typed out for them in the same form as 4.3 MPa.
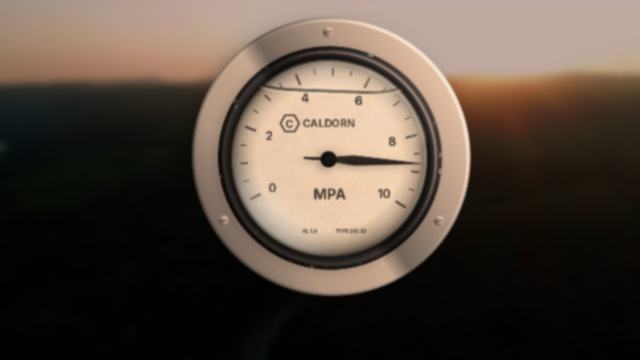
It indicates 8.75 MPa
